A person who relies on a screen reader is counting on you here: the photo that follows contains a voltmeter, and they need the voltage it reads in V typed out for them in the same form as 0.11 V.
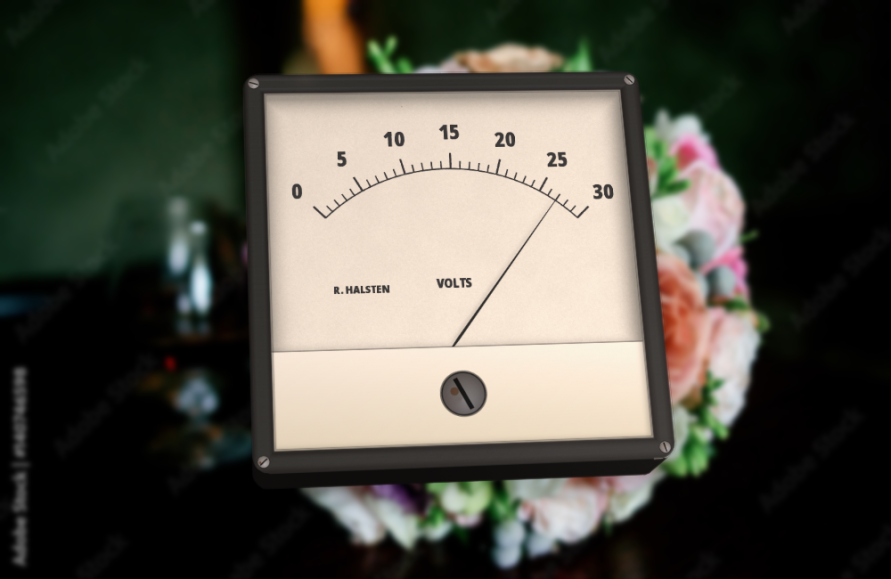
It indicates 27 V
